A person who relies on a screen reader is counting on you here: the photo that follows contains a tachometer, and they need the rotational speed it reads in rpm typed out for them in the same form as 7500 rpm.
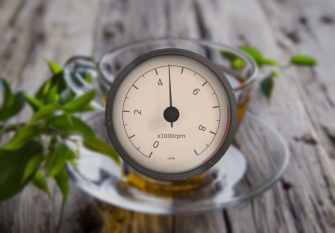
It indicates 4500 rpm
